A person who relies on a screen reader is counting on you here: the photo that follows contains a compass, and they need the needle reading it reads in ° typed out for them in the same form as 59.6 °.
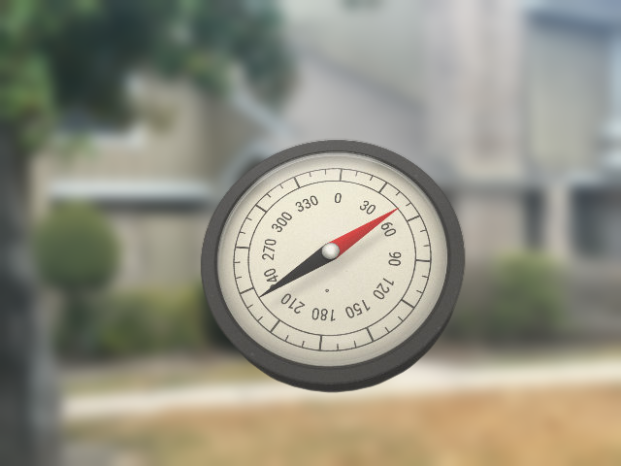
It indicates 50 °
